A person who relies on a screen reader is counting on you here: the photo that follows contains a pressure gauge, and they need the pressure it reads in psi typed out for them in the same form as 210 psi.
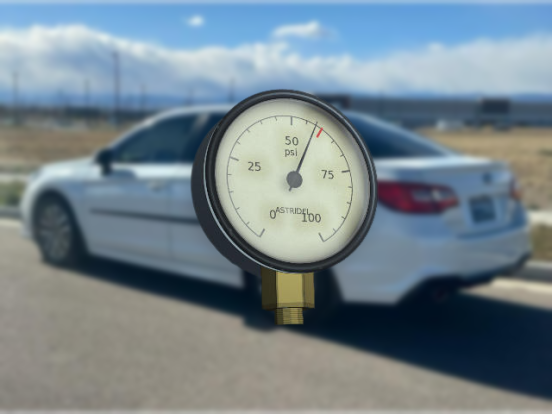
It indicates 57.5 psi
